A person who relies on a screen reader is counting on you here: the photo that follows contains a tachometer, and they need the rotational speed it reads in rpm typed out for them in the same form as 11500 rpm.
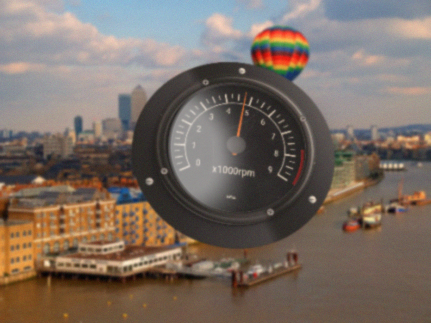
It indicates 4750 rpm
